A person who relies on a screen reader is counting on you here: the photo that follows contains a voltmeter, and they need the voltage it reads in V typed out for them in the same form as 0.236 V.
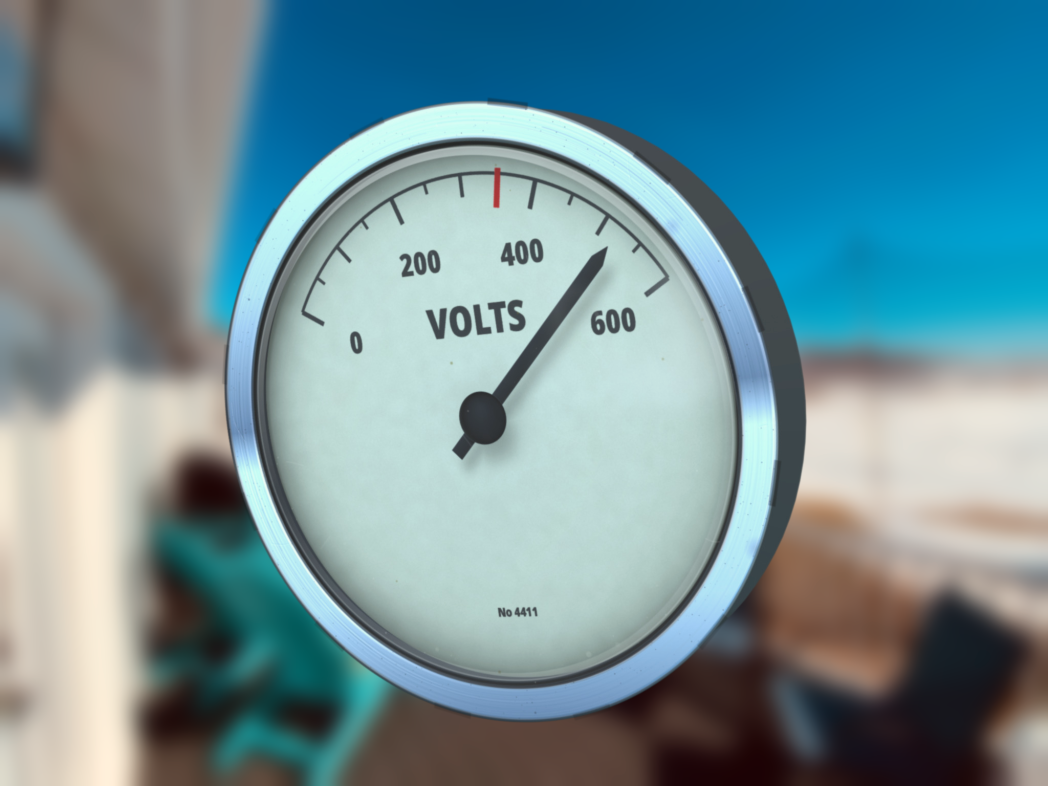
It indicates 525 V
